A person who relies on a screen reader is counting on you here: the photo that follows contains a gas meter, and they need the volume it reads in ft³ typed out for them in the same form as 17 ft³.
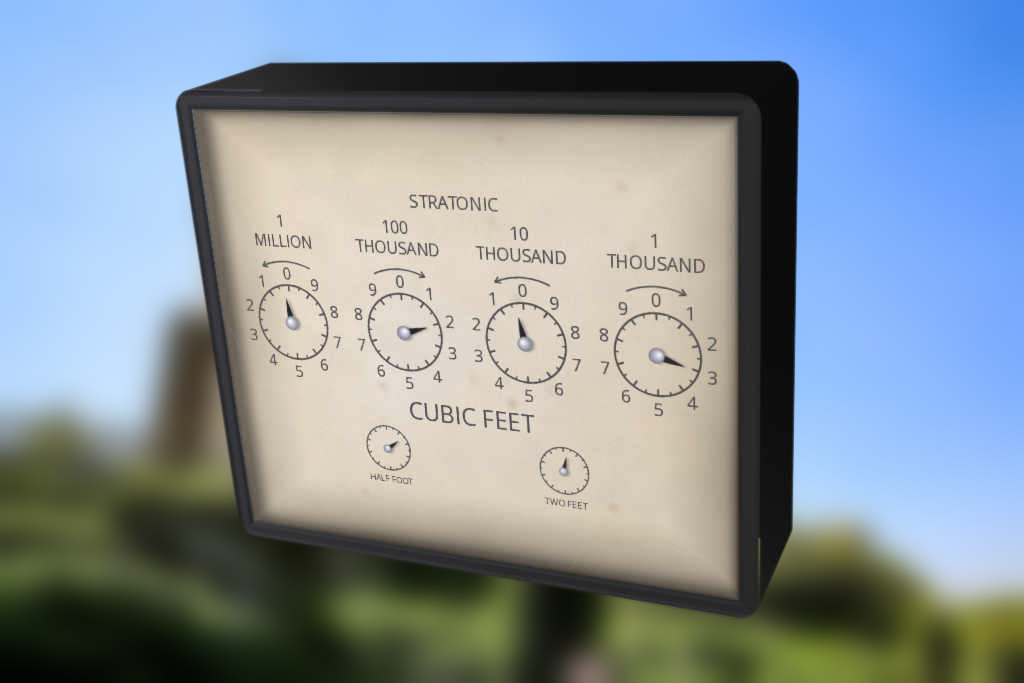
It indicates 20300 ft³
